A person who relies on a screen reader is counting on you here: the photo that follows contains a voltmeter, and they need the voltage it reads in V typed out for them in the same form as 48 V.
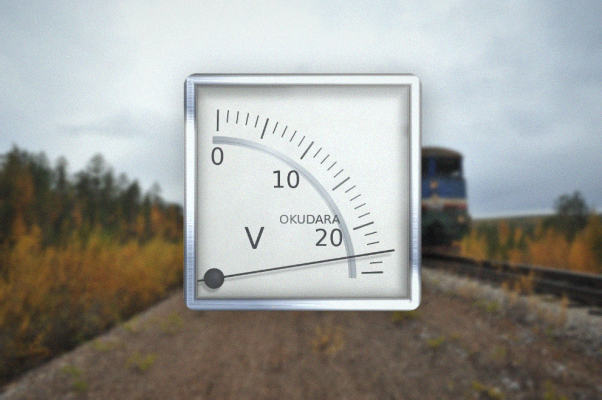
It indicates 23 V
